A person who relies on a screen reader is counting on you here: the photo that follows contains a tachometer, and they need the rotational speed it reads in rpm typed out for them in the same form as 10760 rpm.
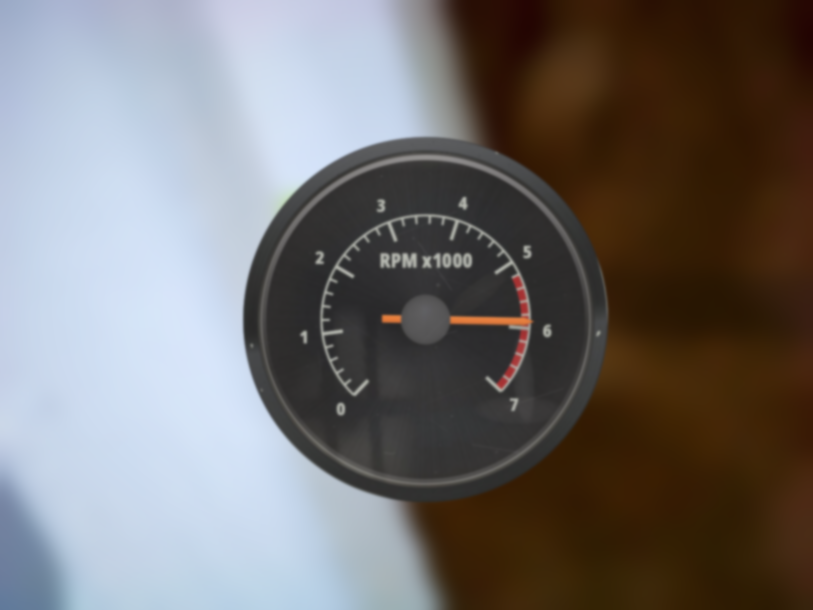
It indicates 5900 rpm
